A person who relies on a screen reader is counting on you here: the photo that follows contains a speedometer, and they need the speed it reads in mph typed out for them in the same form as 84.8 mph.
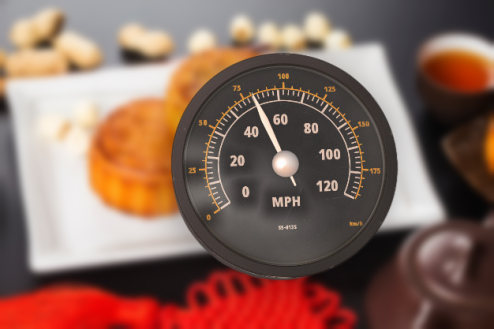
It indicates 50 mph
